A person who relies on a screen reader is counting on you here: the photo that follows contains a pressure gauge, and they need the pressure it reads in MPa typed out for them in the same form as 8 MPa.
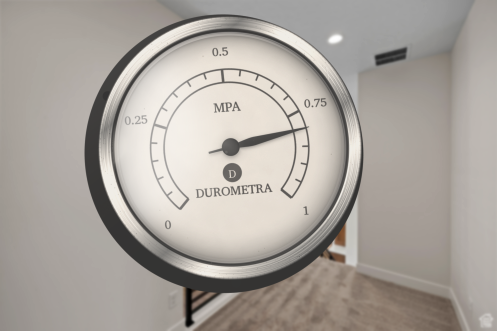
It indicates 0.8 MPa
